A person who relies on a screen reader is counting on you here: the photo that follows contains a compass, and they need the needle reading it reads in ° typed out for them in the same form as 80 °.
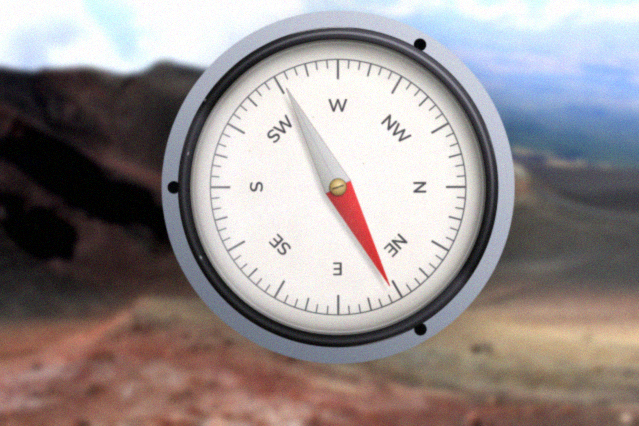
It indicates 62.5 °
